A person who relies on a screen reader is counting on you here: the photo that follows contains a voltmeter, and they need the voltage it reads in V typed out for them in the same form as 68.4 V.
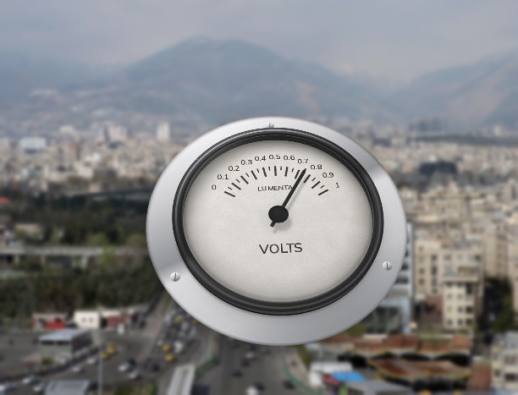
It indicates 0.75 V
